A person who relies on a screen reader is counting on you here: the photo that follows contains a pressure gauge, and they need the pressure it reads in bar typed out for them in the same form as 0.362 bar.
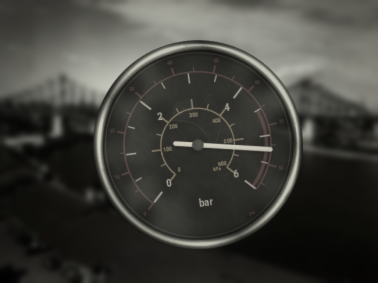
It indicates 5.25 bar
